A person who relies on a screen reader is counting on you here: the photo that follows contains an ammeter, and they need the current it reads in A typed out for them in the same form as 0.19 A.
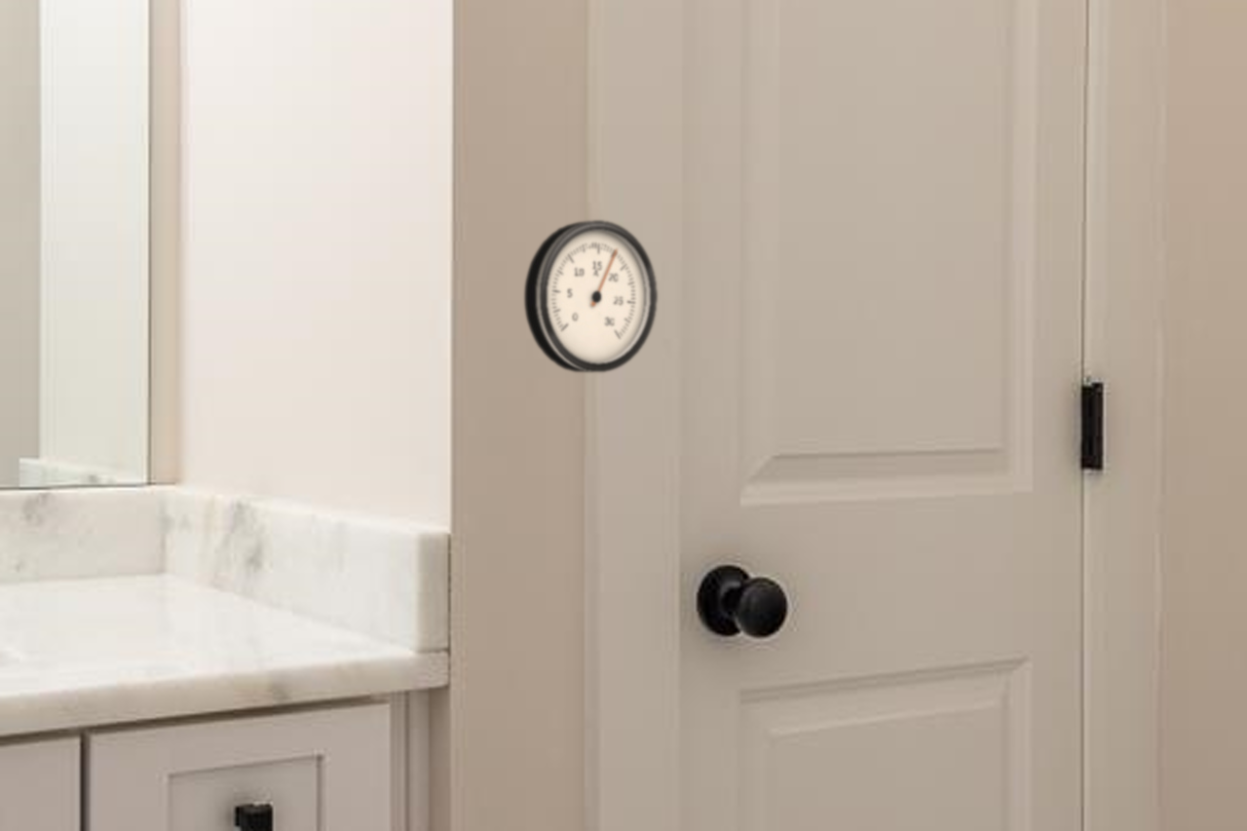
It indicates 17.5 A
